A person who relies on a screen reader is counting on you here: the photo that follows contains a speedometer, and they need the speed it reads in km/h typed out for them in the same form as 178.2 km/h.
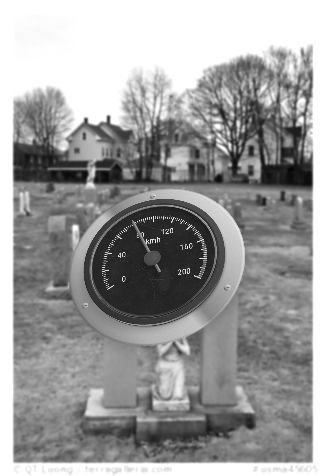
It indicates 80 km/h
